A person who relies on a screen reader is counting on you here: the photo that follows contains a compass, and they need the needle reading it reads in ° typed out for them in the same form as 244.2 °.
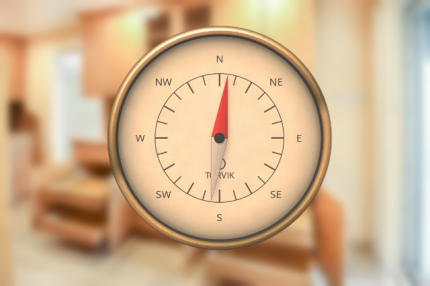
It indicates 7.5 °
